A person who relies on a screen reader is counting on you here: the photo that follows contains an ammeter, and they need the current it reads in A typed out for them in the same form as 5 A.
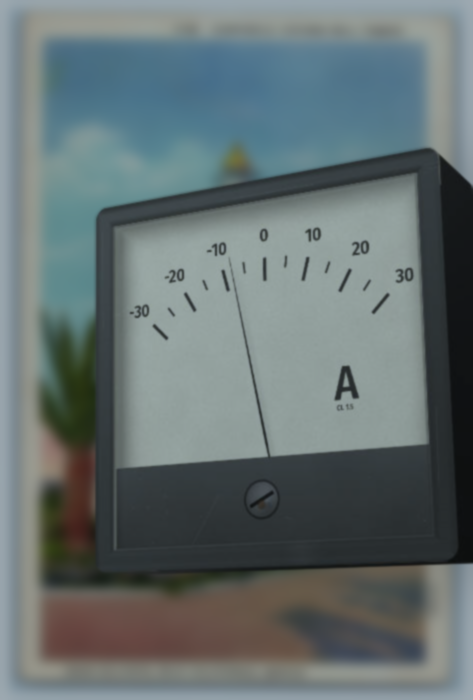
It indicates -7.5 A
